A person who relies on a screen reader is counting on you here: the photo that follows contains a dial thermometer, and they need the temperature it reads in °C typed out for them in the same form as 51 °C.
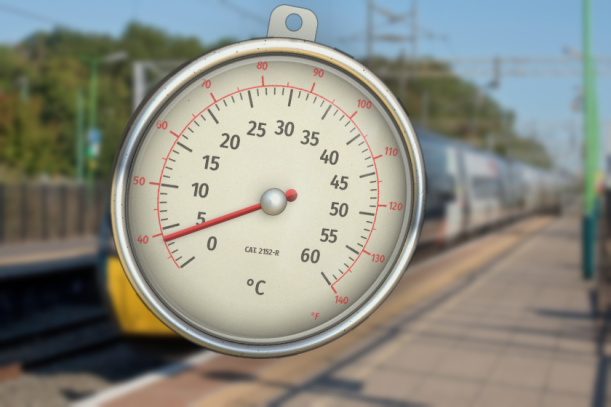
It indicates 4 °C
